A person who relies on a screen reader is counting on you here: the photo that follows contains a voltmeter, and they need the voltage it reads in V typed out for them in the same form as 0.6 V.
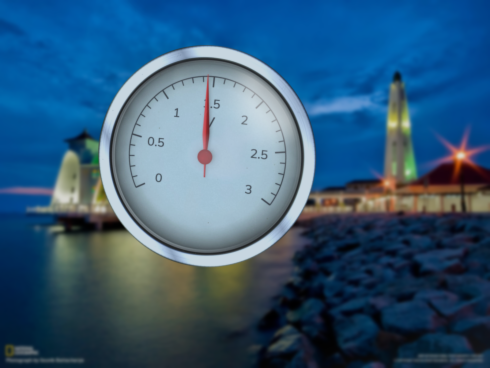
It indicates 1.45 V
